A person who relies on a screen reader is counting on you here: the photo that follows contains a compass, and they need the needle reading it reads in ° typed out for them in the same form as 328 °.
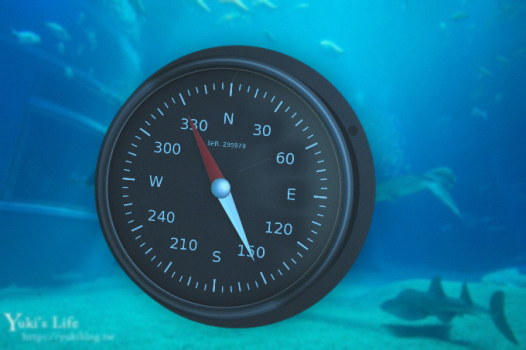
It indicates 330 °
